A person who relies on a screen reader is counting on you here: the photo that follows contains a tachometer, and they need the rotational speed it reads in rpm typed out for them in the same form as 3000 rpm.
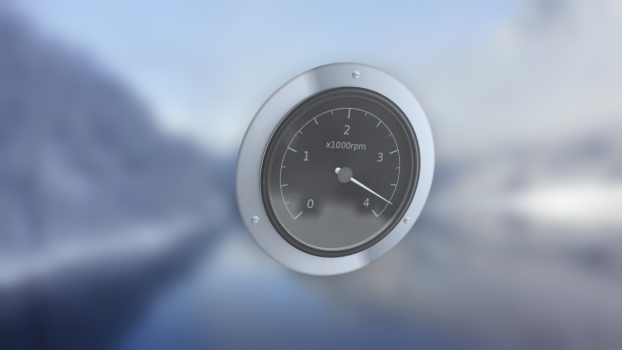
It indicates 3750 rpm
